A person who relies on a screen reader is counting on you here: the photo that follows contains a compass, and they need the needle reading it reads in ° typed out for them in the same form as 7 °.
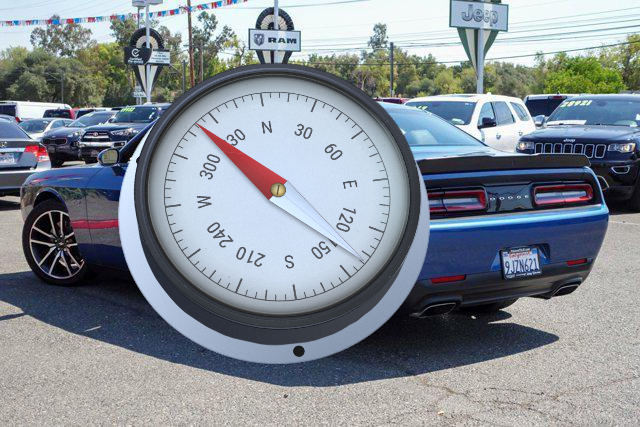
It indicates 320 °
